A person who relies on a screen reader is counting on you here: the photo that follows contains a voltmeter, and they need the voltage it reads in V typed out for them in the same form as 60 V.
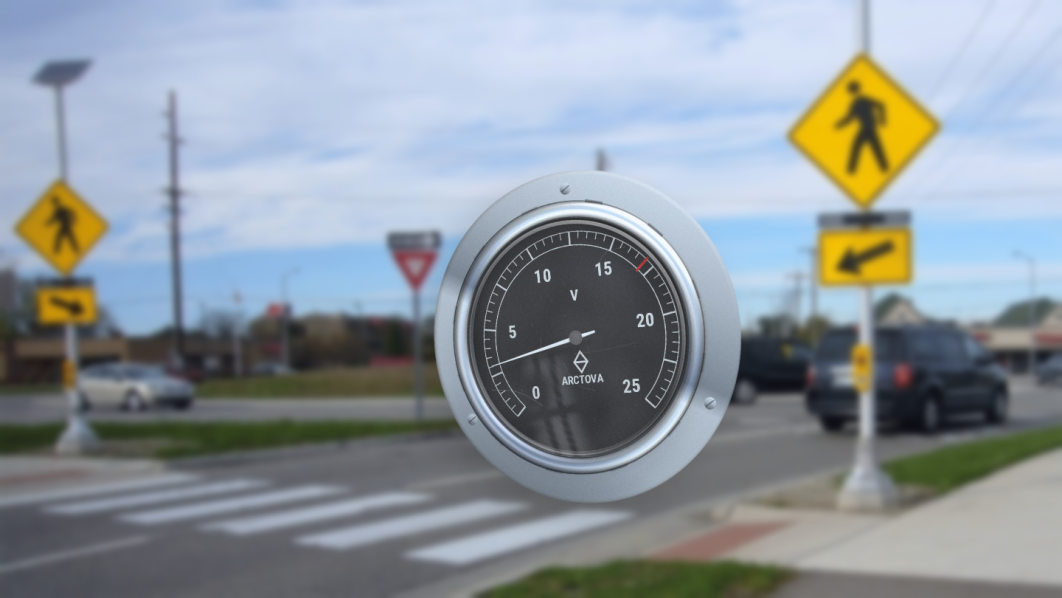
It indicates 3 V
